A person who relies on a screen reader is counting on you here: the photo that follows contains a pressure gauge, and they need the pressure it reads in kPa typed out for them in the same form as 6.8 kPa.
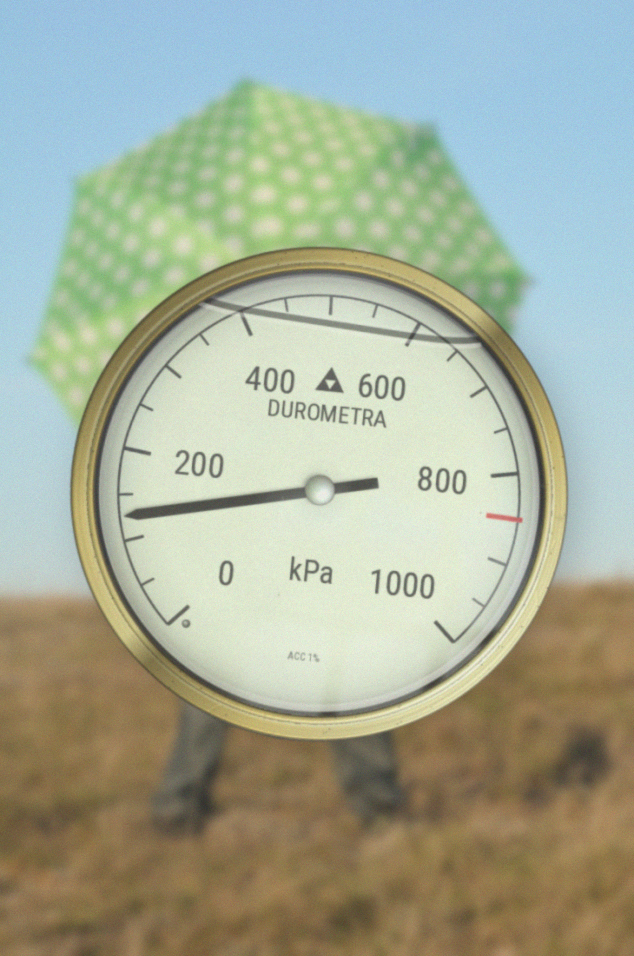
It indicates 125 kPa
